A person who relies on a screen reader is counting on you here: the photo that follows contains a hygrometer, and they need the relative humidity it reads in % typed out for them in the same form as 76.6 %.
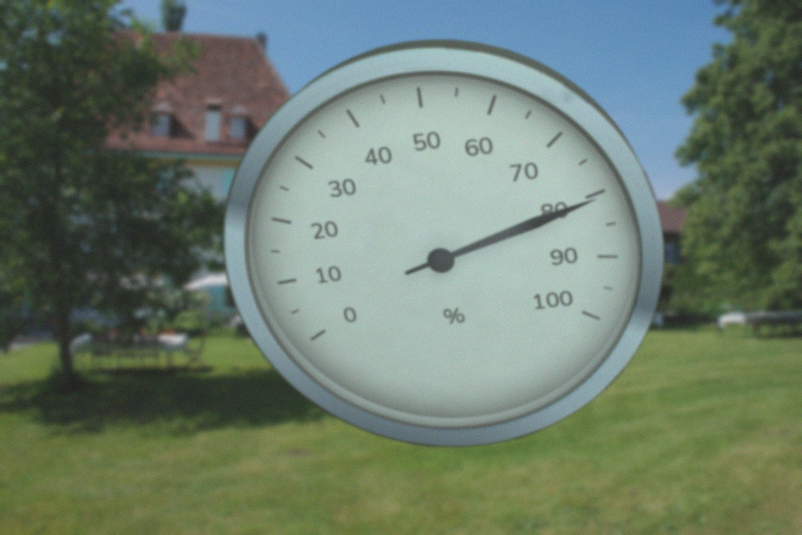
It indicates 80 %
